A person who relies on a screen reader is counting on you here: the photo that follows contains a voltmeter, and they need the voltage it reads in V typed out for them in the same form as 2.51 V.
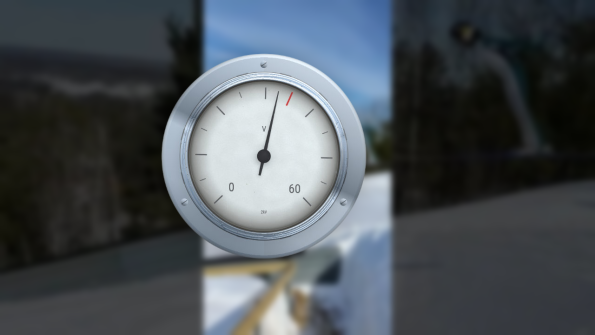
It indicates 32.5 V
